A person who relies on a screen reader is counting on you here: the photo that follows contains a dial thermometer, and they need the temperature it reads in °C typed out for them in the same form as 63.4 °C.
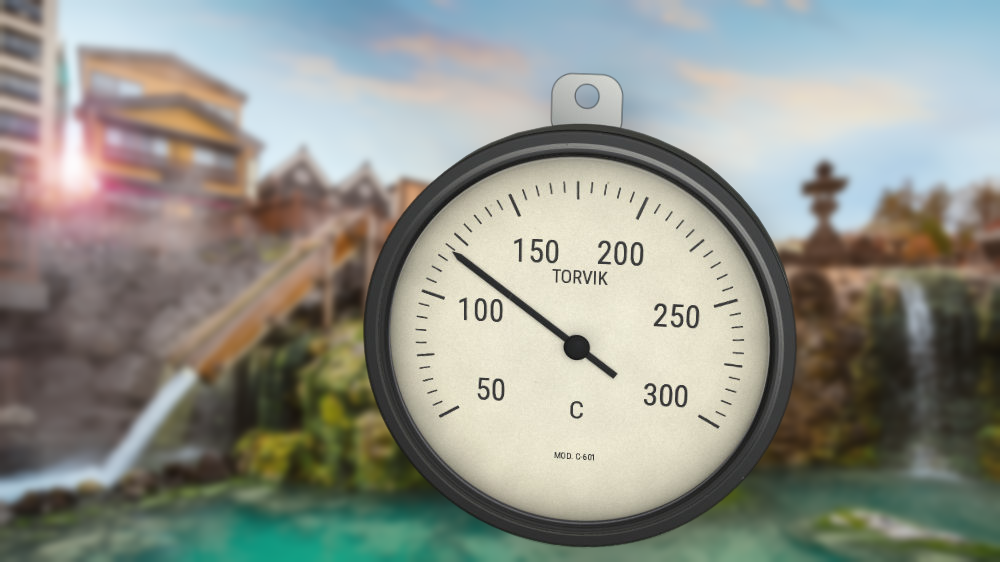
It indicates 120 °C
